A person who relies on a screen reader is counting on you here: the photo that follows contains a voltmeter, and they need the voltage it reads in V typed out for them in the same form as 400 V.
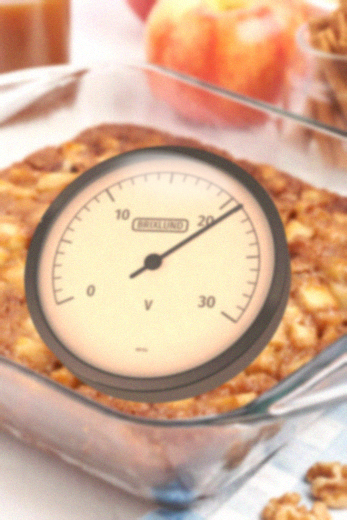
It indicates 21 V
